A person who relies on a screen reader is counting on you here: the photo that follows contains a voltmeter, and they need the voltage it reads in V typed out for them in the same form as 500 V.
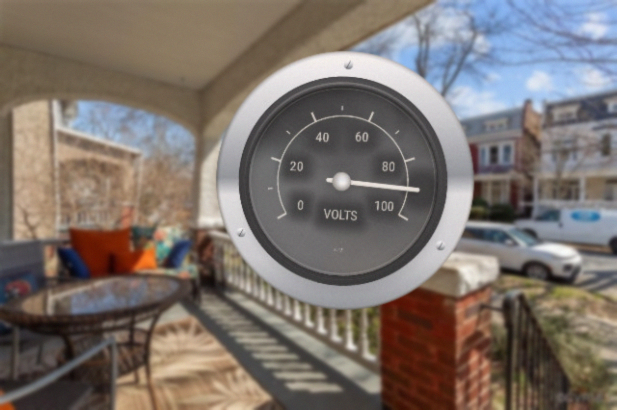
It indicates 90 V
